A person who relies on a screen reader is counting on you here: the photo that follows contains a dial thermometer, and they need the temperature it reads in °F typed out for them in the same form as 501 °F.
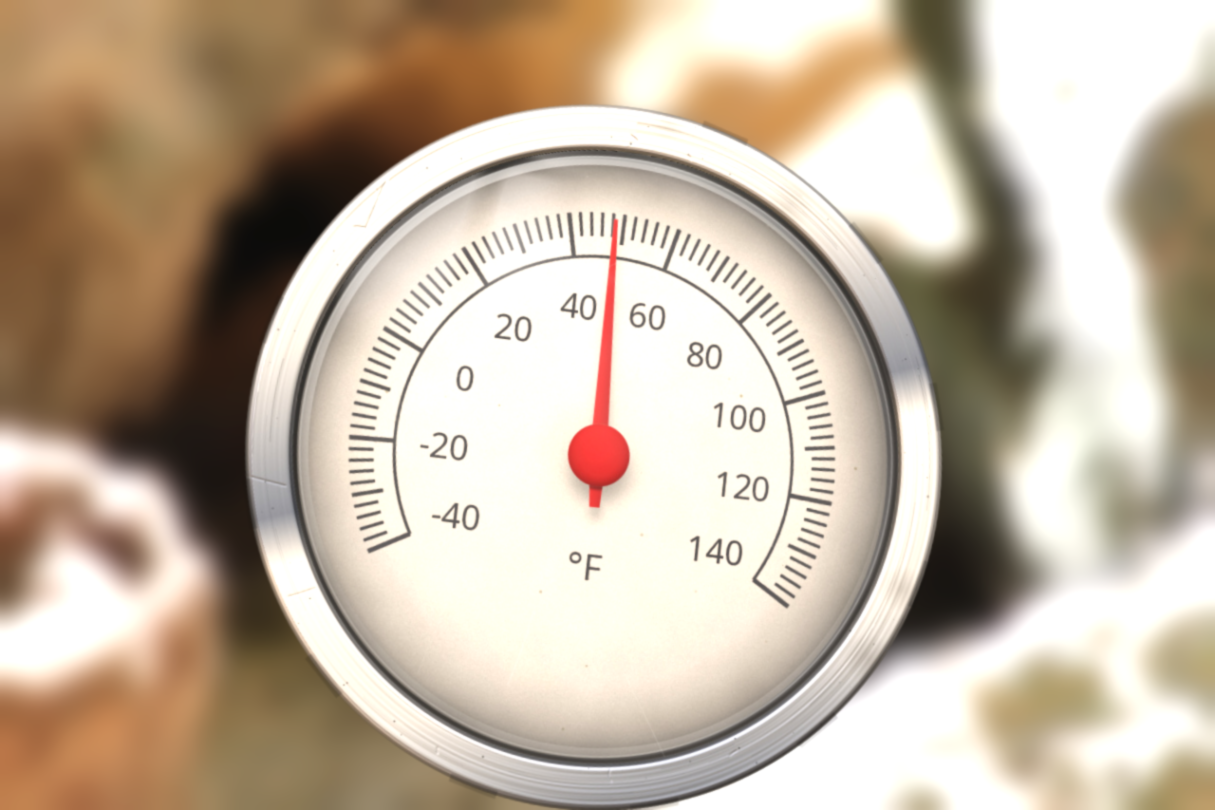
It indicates 48 °F
